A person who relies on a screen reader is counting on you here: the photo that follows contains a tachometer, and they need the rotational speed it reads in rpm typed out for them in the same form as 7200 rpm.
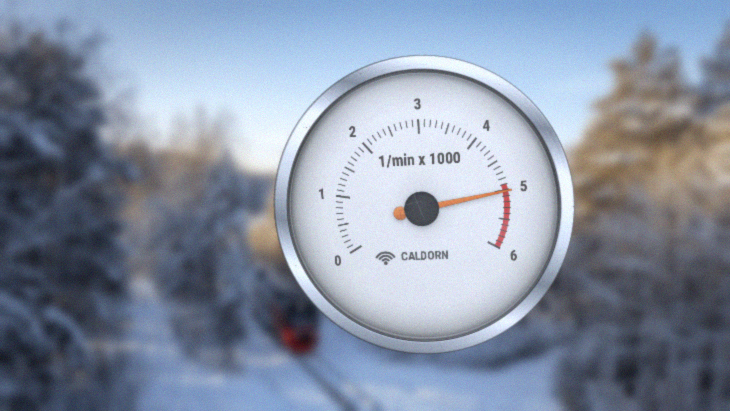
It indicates 5000 rpm
